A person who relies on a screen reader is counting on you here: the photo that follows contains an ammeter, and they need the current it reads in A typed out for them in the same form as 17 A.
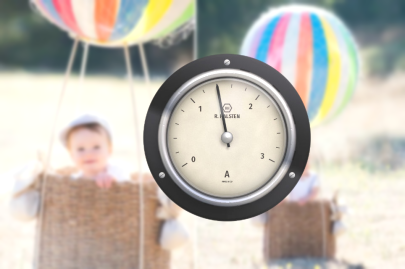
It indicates 1.4 A
